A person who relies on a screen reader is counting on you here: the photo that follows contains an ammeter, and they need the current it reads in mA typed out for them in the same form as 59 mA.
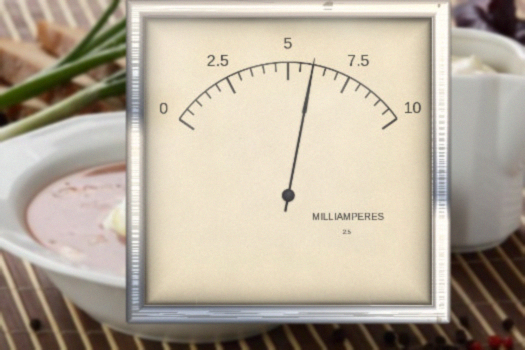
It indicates 6 mA
